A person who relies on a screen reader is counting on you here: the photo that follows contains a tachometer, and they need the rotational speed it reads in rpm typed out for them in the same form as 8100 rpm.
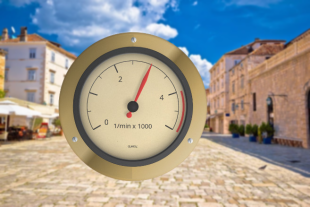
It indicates 3000 rpm
